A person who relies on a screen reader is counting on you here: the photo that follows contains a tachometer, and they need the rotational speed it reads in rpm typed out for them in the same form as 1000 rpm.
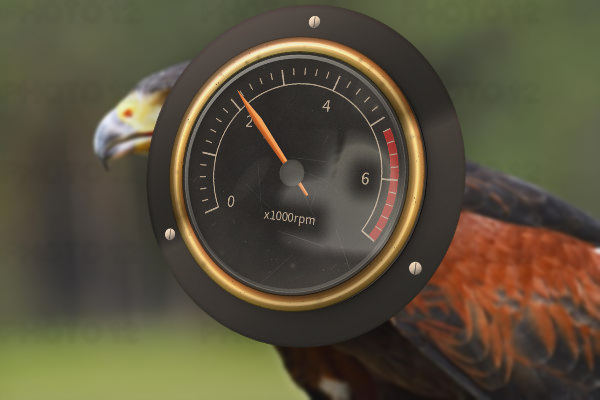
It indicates 2200 rpm
